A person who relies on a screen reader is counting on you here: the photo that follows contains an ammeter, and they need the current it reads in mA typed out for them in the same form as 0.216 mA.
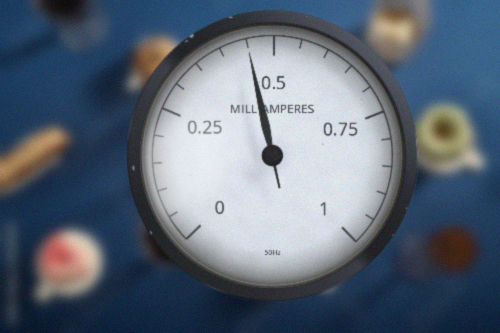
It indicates 0.45 mA
